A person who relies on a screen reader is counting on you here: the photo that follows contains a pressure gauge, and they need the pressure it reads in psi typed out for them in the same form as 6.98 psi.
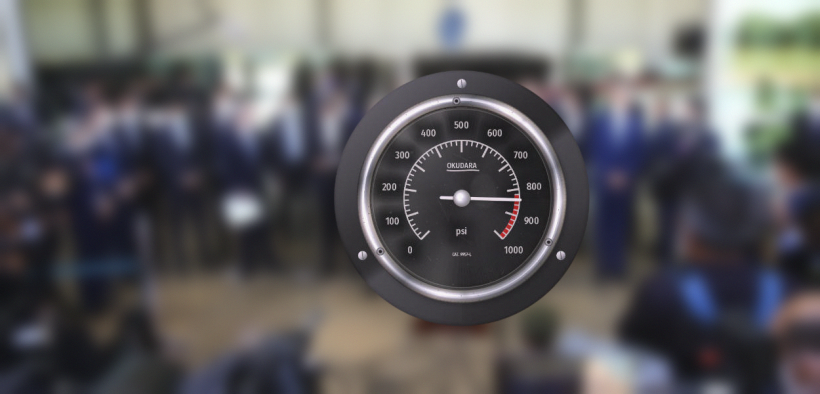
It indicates 840 psi
